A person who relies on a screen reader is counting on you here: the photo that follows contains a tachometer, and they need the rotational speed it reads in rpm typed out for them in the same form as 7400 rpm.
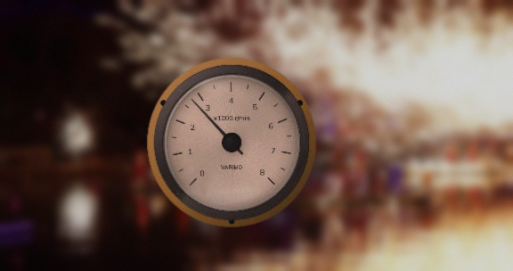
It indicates 2750 rpm
